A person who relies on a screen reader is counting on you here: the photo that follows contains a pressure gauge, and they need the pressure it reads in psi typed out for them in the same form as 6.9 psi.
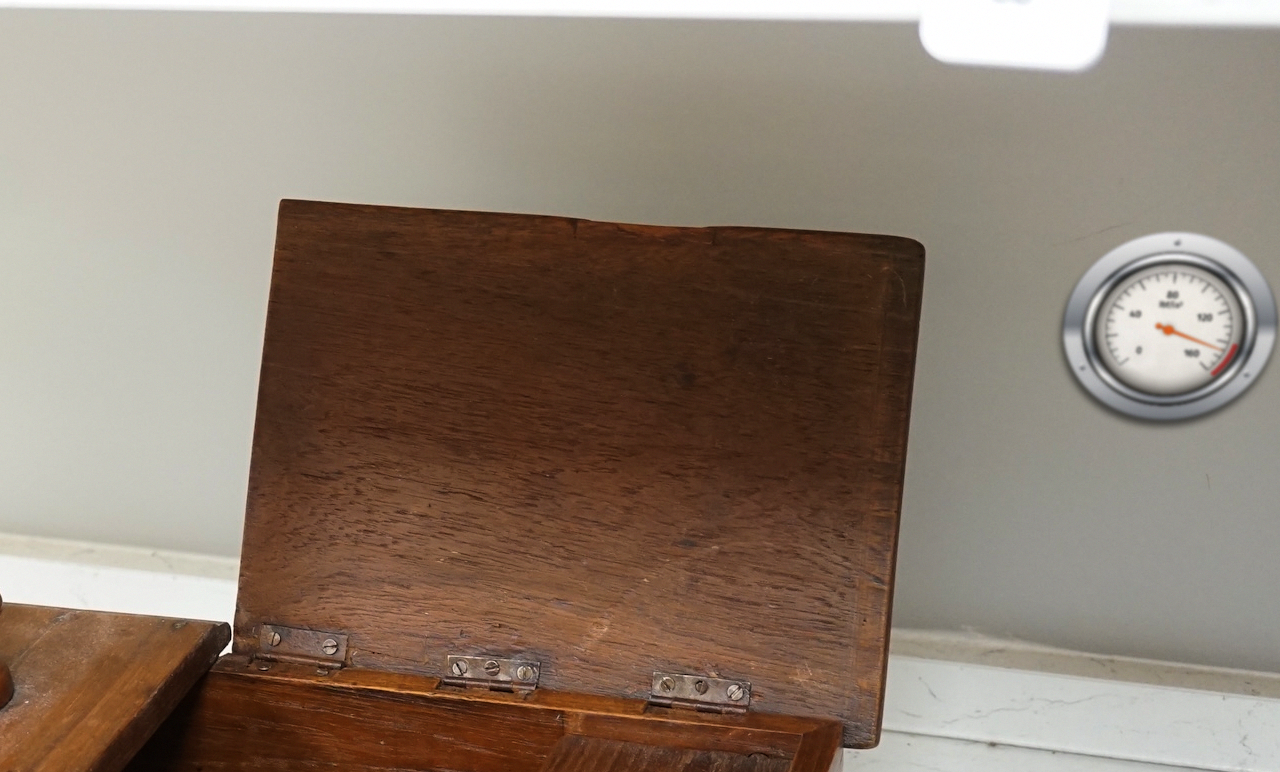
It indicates 145 psi
